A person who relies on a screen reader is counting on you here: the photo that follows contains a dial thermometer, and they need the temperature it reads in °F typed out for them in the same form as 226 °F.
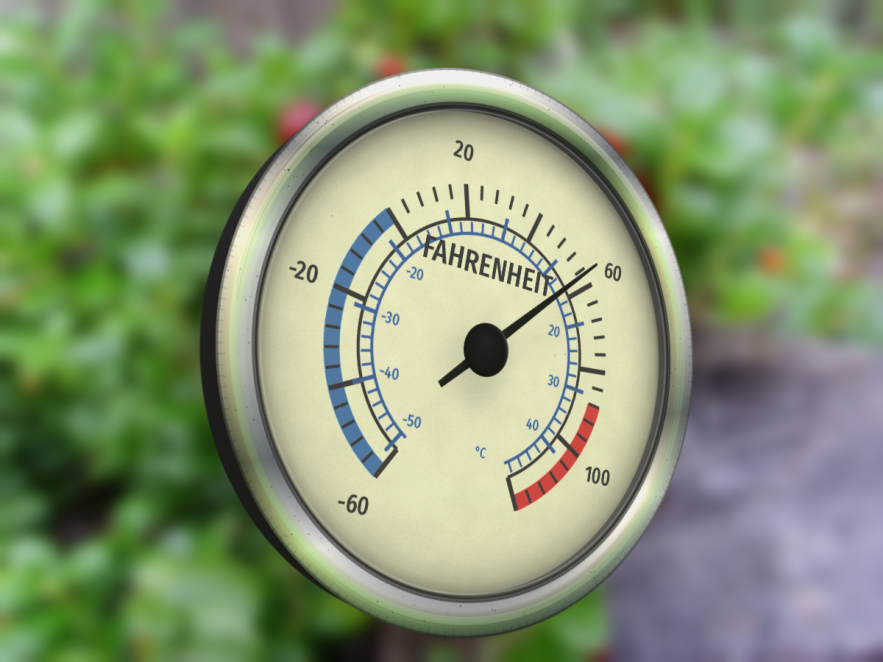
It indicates 56 °F
